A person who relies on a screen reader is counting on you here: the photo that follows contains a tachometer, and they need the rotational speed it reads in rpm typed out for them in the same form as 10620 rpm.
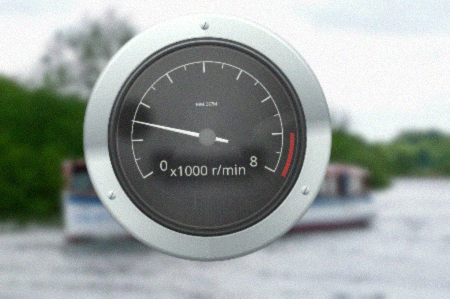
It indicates 1500 rpm
